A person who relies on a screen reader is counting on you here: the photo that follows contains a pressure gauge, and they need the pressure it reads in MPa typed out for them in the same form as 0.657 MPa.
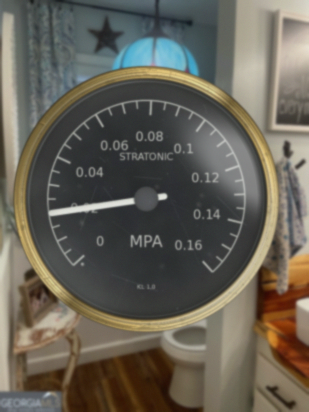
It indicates 0.02 MPa
